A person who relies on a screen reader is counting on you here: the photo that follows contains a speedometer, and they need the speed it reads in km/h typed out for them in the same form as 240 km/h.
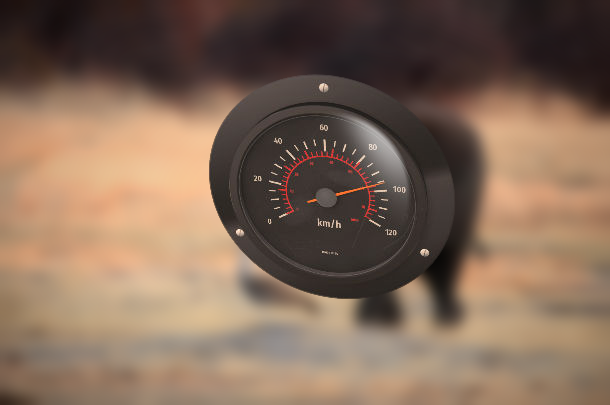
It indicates 95 km/h
